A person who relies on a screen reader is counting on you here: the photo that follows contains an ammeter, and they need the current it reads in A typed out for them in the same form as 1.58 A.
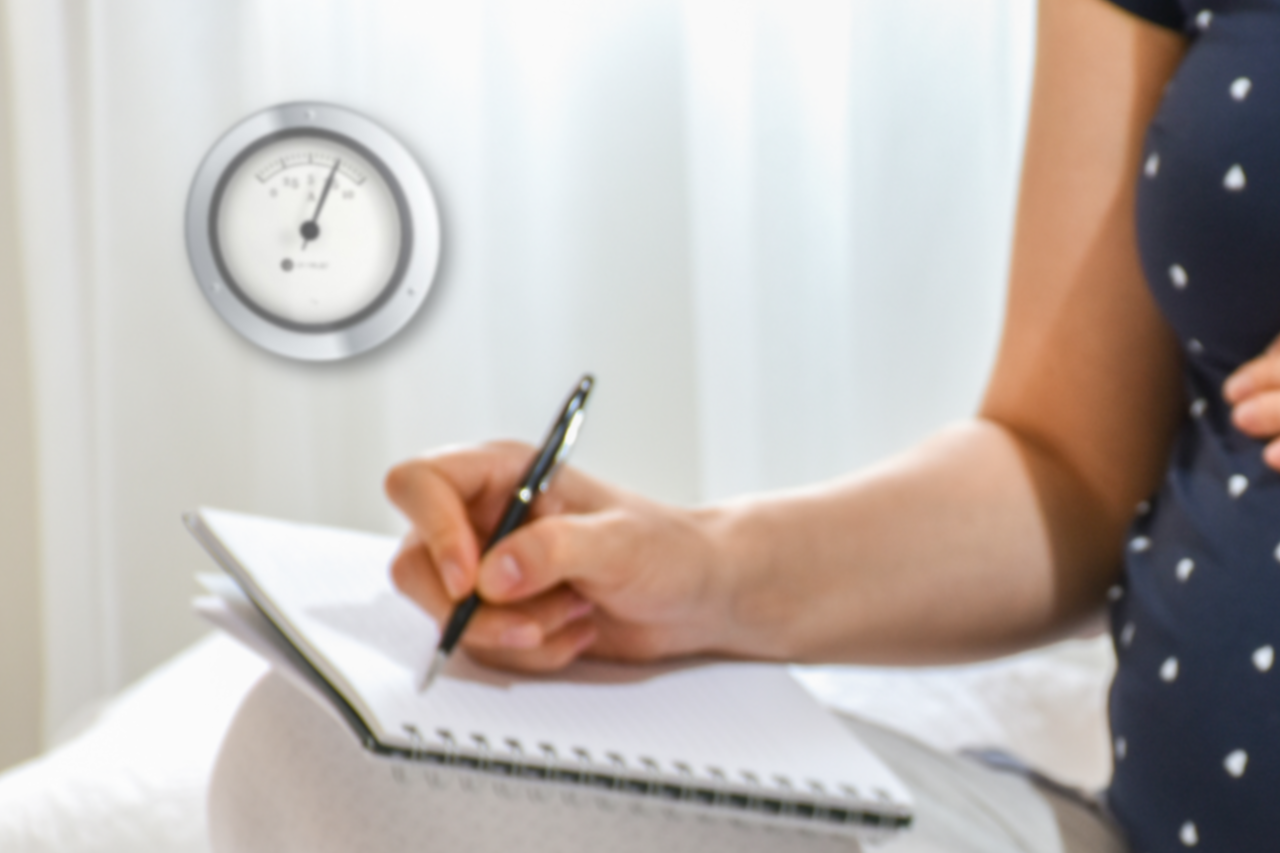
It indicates 7.5 A
